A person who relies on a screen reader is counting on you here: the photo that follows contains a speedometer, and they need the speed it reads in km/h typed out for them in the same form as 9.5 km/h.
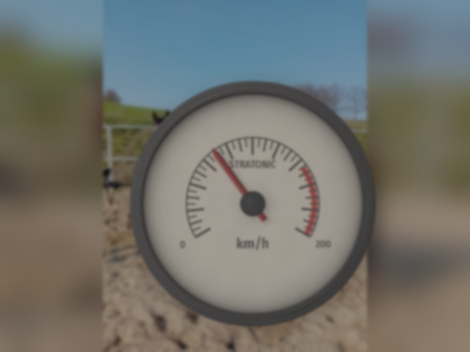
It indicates 70 km/h
